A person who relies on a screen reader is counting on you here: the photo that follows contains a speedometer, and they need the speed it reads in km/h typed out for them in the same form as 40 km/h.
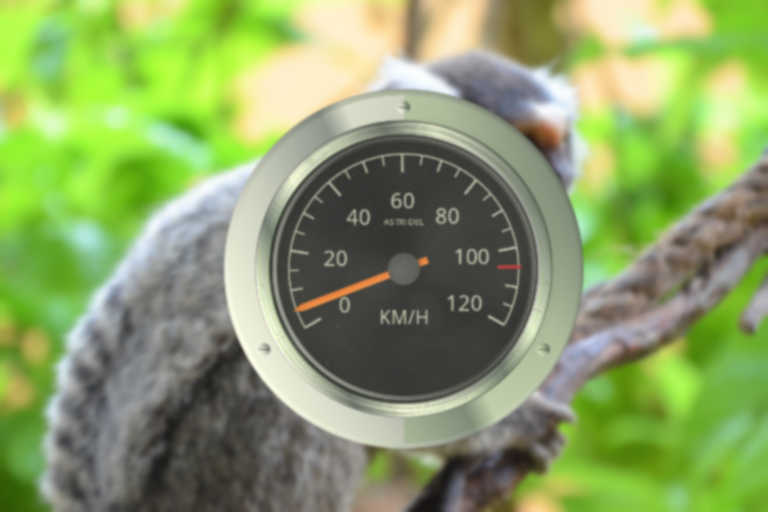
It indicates 5 km/h
